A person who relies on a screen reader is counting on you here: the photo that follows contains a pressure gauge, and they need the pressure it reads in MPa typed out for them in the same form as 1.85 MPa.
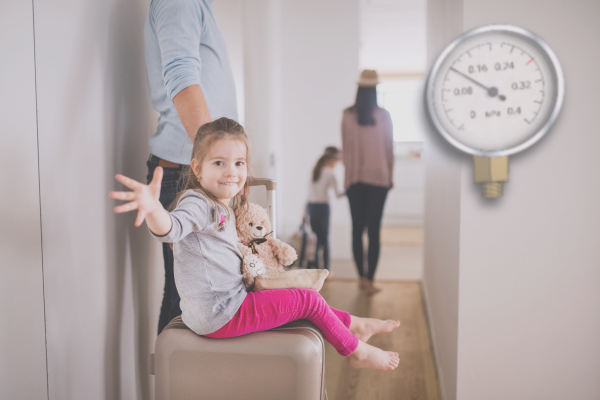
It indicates 0.12 MPa
